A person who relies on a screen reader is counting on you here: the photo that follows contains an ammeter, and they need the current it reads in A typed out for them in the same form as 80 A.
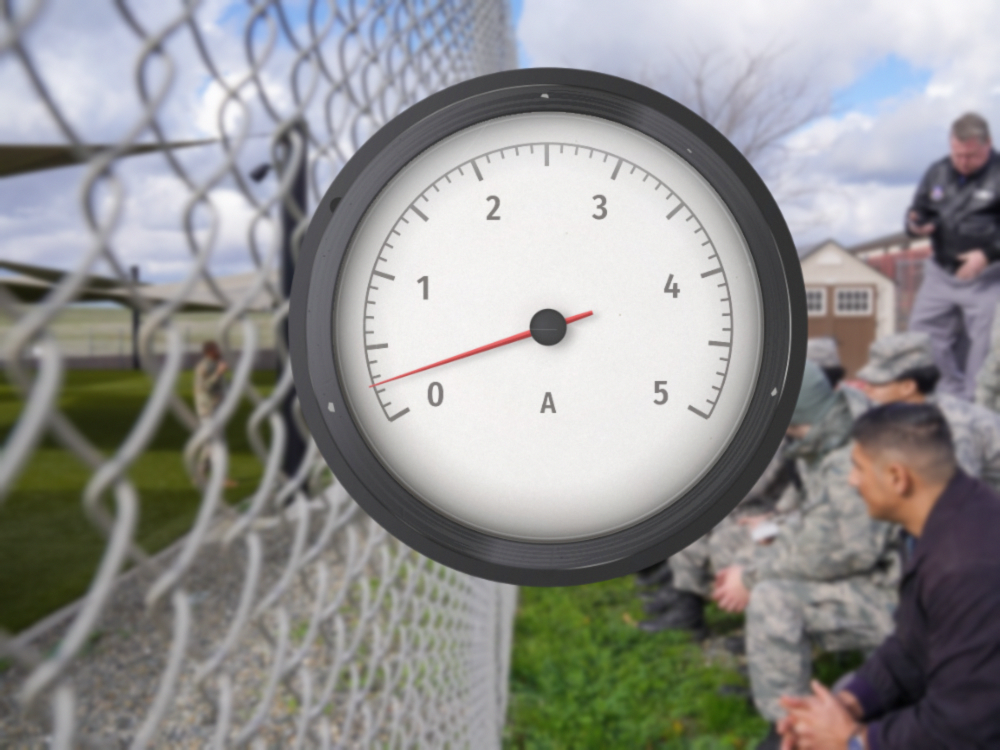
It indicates 0.25 A
